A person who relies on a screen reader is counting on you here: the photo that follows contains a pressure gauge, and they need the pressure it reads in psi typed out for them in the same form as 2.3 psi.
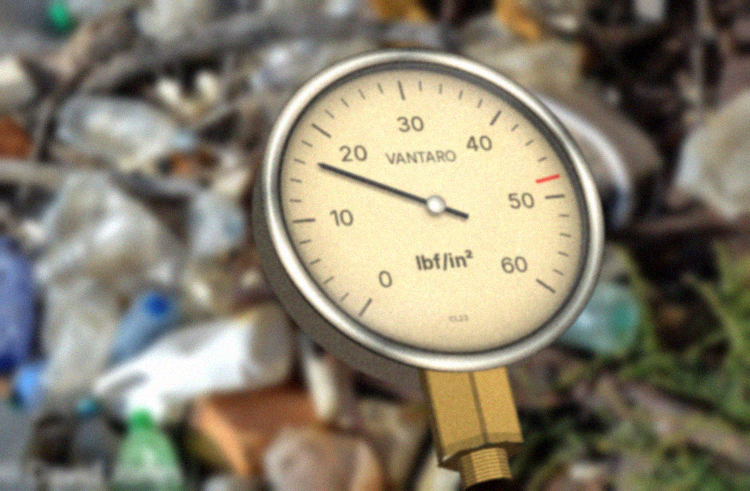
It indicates 16 psi
